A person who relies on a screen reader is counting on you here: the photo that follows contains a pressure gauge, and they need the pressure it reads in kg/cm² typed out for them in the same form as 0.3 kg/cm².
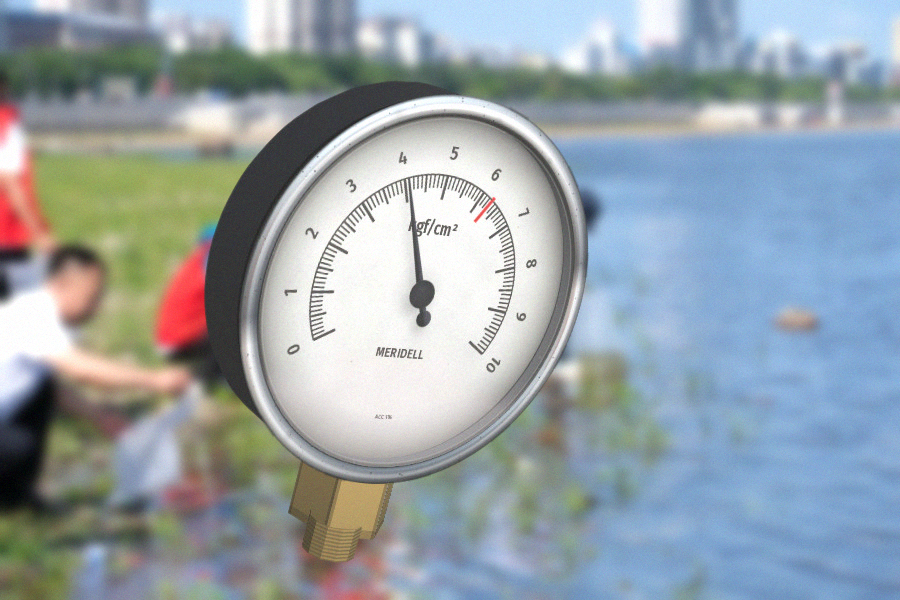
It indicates 4 kg/cm²
